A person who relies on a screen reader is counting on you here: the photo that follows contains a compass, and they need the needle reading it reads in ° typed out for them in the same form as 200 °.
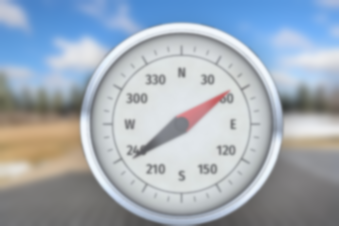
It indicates 55 °
